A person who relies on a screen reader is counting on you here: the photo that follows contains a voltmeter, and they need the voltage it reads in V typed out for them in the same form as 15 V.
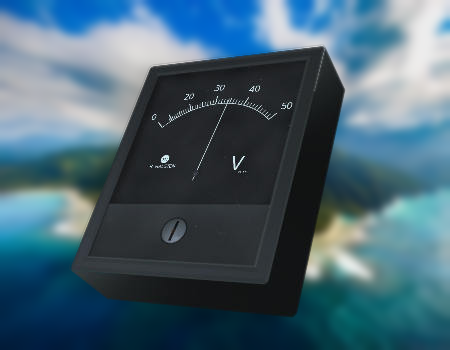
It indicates 35 V
